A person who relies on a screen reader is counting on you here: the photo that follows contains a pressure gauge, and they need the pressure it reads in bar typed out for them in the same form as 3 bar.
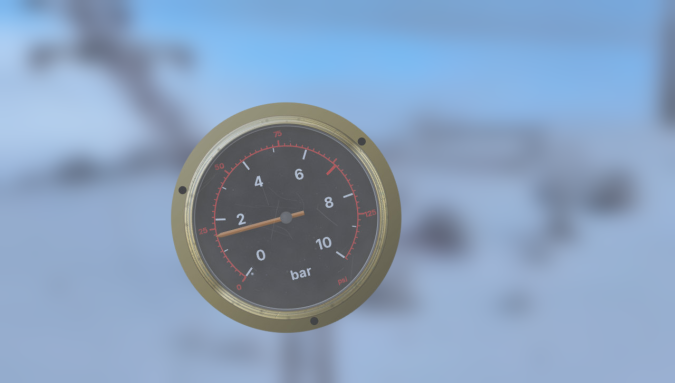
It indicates 1.5 bar
